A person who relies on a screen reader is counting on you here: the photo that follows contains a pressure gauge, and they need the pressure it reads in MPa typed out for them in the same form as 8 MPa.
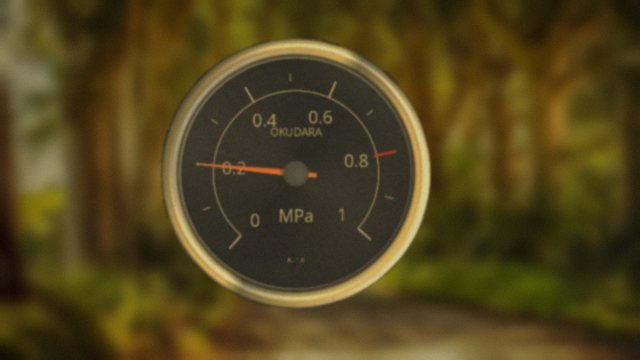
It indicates 0.2 MPa
